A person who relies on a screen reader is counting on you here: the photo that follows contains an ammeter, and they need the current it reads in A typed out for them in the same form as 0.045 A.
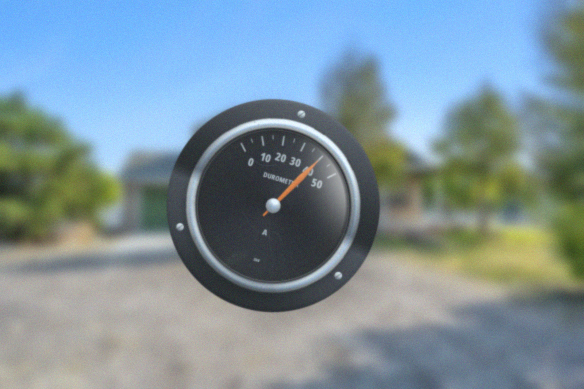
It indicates 40 A
